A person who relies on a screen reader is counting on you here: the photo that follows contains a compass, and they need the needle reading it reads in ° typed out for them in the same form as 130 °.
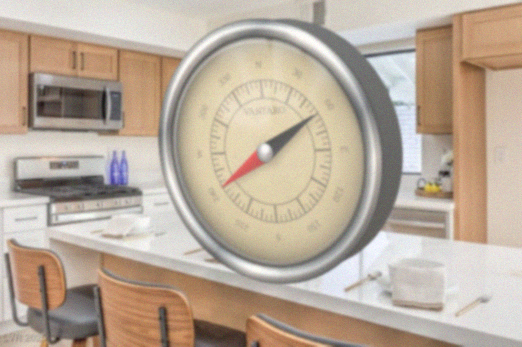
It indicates 240 °
